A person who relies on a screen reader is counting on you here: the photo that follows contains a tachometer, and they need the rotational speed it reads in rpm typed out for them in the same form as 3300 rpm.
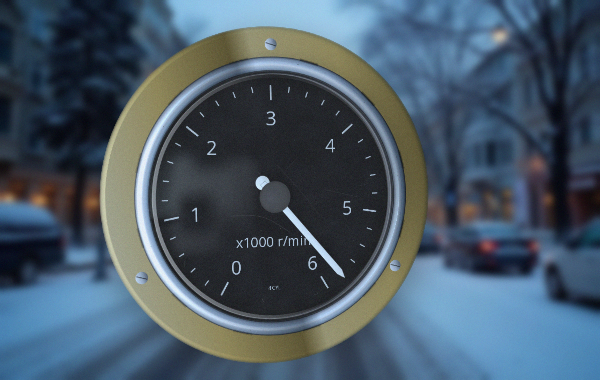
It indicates 5800 rpm
